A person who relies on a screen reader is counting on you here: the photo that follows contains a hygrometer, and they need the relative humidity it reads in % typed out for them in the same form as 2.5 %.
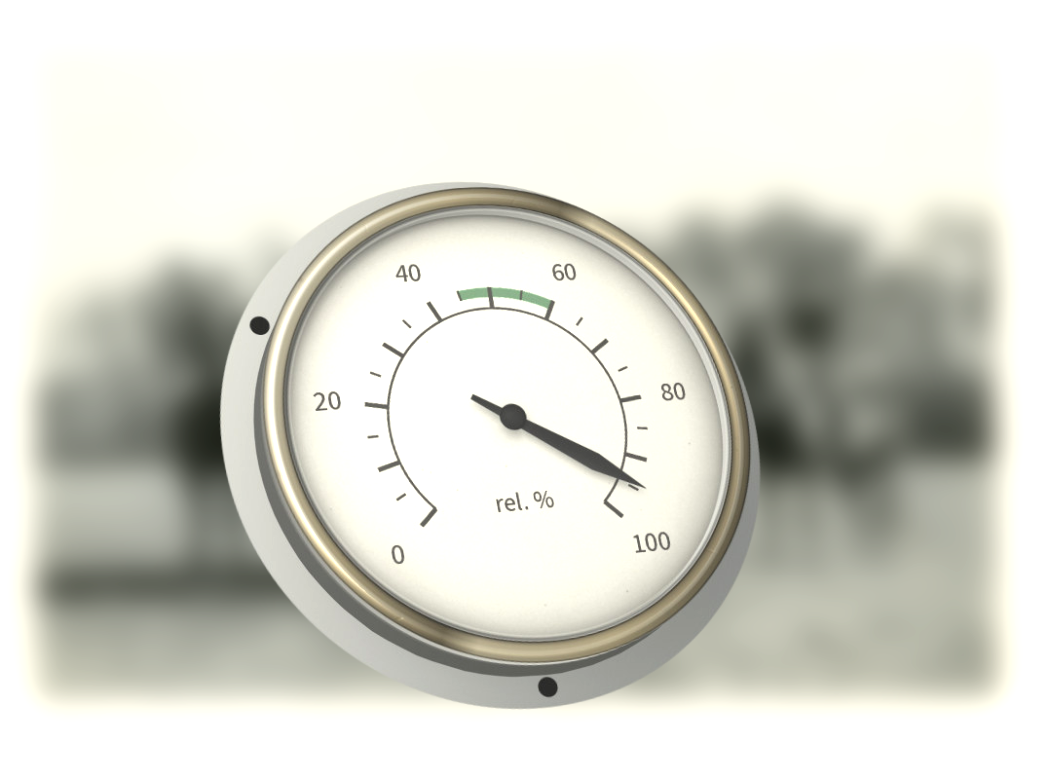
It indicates 95 %
